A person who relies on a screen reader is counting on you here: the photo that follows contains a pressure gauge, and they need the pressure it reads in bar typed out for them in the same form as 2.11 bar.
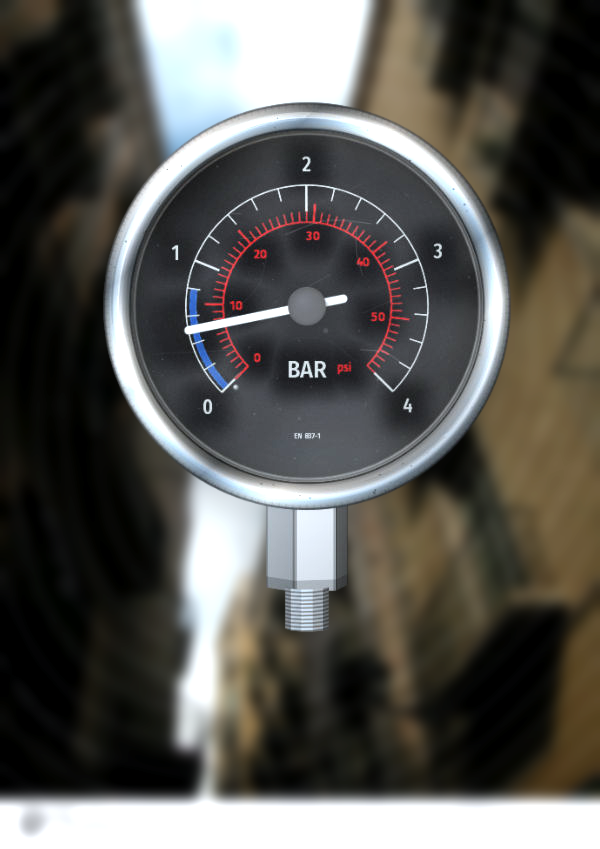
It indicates 0.5 bar
